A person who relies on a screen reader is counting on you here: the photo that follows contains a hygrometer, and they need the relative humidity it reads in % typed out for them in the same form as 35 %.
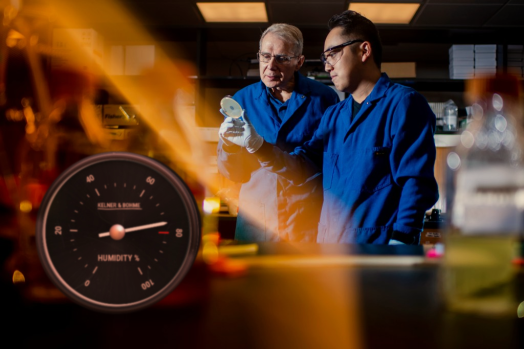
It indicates 76 %
